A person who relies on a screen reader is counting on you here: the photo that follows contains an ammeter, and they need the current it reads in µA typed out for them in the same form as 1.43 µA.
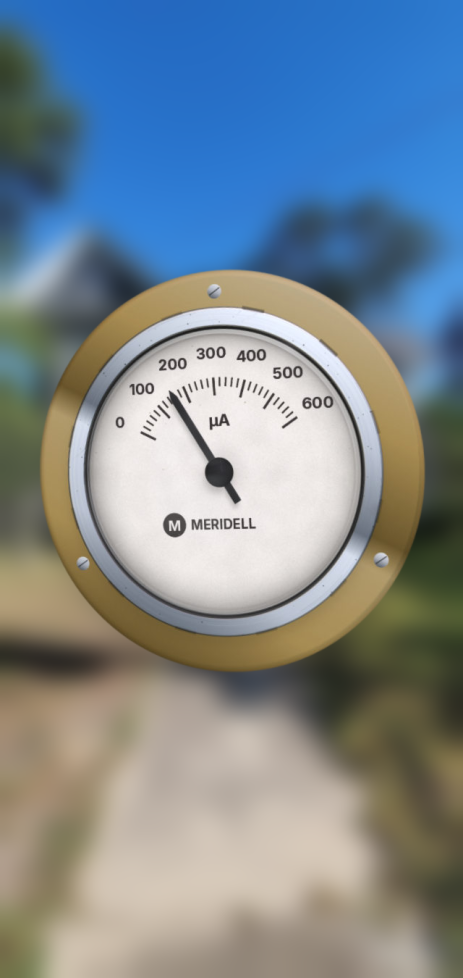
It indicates 160 µA
